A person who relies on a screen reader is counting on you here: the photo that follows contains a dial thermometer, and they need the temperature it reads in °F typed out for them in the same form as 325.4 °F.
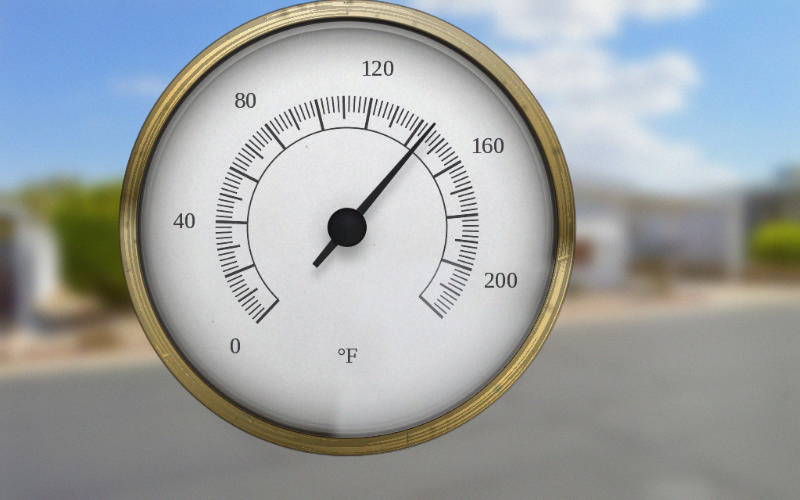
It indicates 144 °F
